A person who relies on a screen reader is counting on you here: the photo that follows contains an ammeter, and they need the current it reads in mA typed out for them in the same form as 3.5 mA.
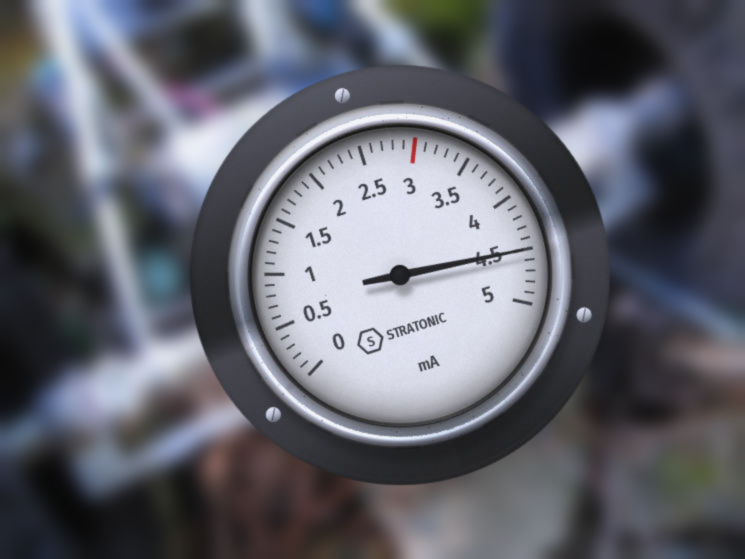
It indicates 4.5 mA
